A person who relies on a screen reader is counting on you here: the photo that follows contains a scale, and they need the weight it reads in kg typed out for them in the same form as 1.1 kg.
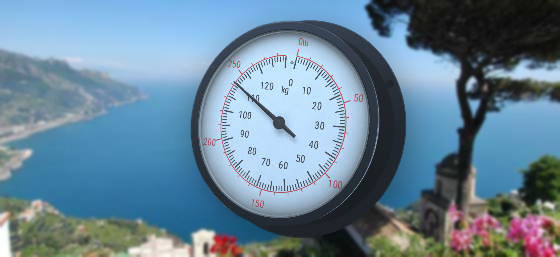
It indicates 110 kg
